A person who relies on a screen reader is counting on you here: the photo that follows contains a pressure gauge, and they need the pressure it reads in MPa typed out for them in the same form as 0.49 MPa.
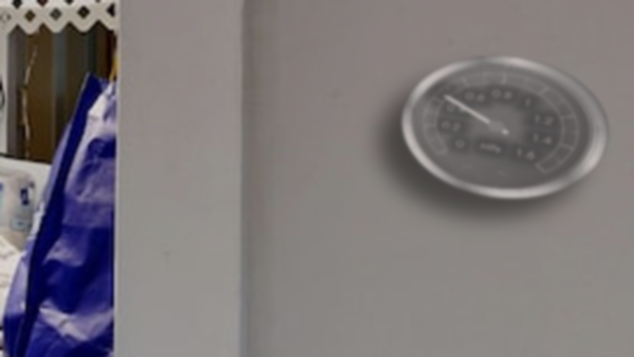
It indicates 0.45 MPa
